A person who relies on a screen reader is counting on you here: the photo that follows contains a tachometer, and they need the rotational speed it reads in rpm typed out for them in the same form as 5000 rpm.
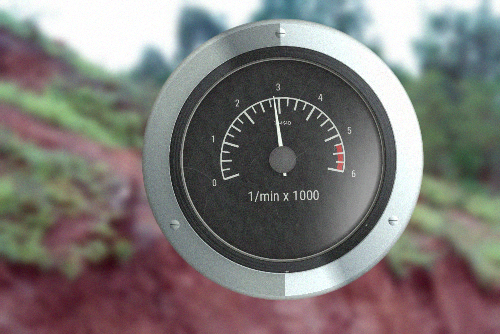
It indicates 2875 rpm
